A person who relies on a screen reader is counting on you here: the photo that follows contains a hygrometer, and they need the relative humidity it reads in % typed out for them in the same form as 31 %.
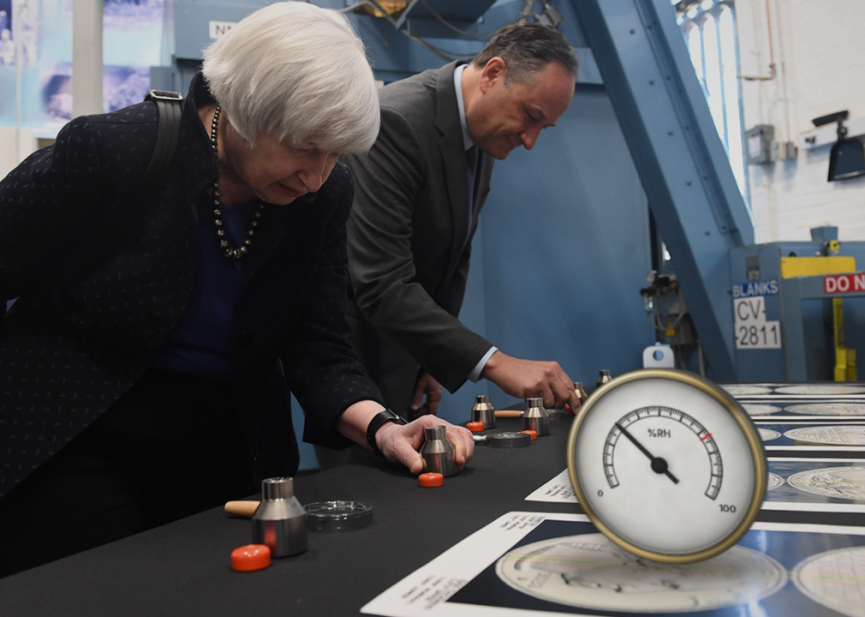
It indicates 30 %
